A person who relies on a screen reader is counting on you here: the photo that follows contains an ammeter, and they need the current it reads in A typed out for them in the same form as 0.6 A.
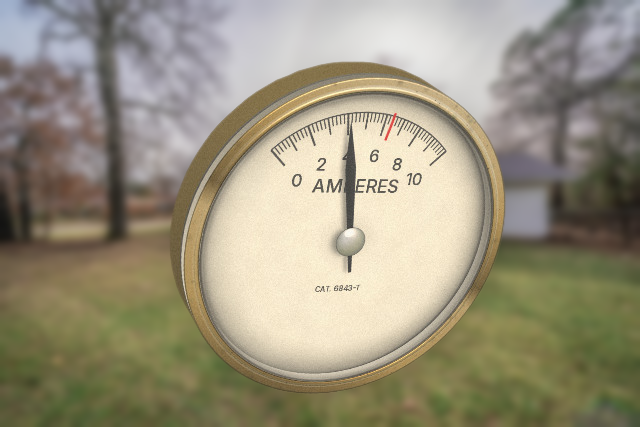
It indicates 4 A
